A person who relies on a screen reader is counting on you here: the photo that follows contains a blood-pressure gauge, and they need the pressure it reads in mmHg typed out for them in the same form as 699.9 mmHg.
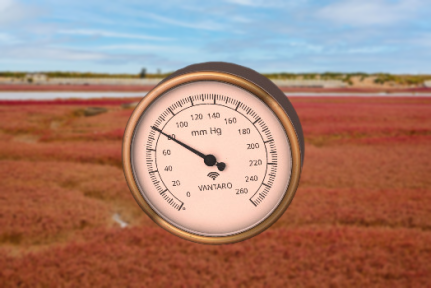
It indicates 80 mmHg
